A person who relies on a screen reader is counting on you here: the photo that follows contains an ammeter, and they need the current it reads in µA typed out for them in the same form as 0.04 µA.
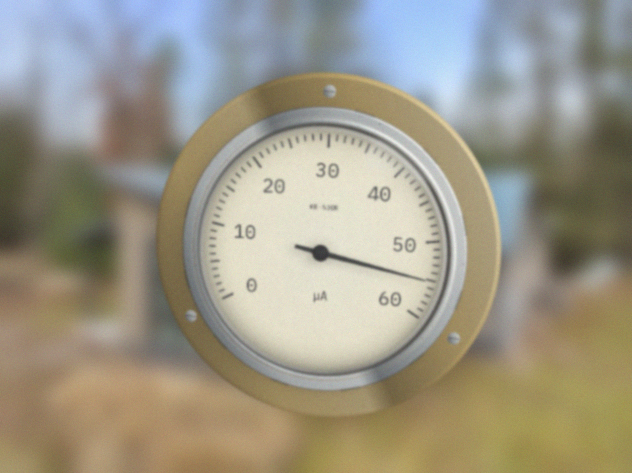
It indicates 55 µA
